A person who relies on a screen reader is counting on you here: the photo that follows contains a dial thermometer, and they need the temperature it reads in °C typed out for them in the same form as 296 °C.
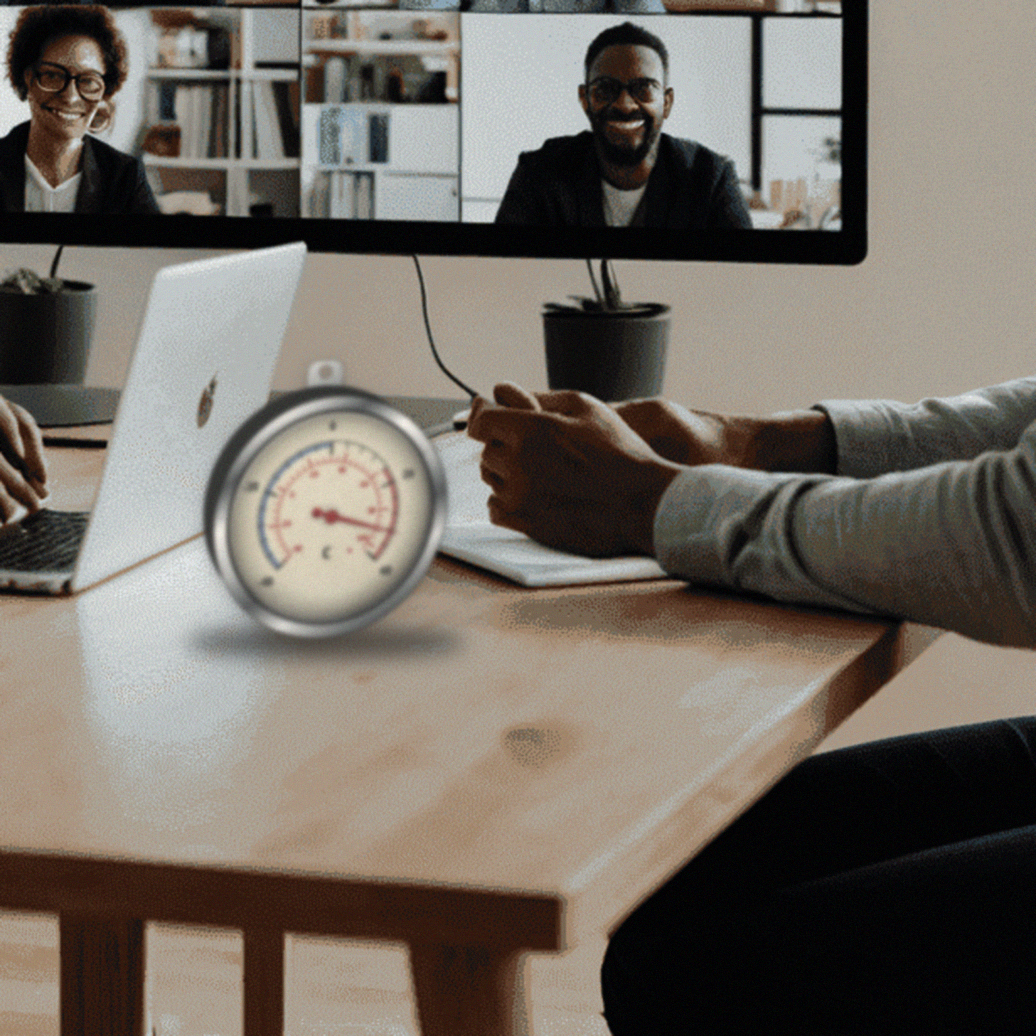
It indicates 32 °C
